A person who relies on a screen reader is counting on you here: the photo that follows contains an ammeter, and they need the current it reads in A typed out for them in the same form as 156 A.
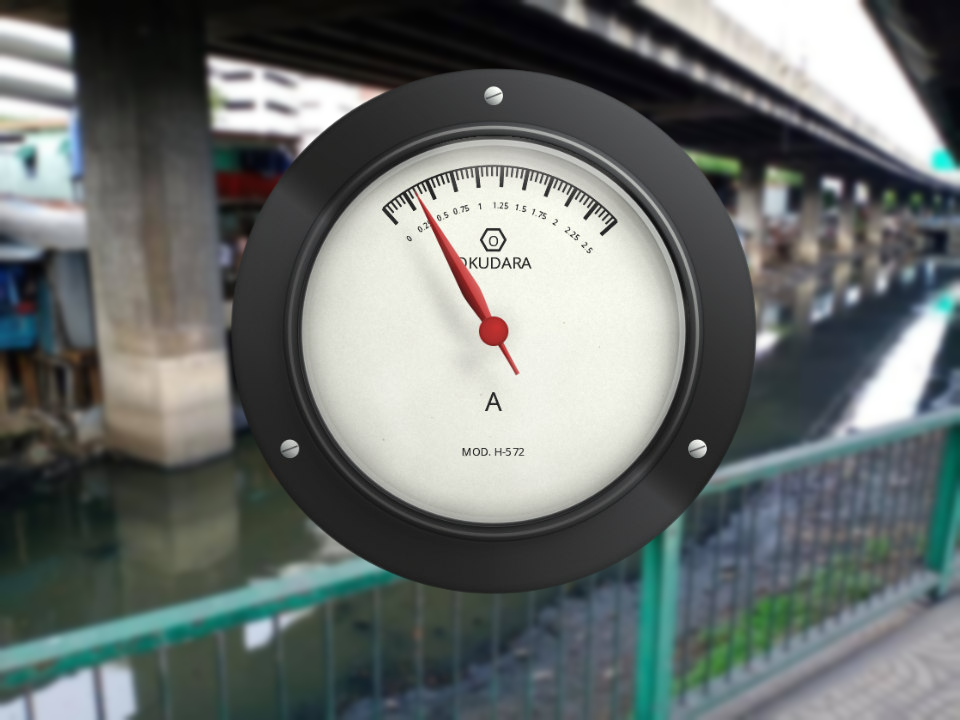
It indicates 0.35 A
